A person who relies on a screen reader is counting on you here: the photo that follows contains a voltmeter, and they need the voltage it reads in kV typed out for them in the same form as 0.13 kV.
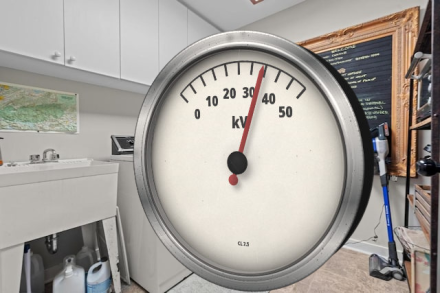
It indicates 35 kV
